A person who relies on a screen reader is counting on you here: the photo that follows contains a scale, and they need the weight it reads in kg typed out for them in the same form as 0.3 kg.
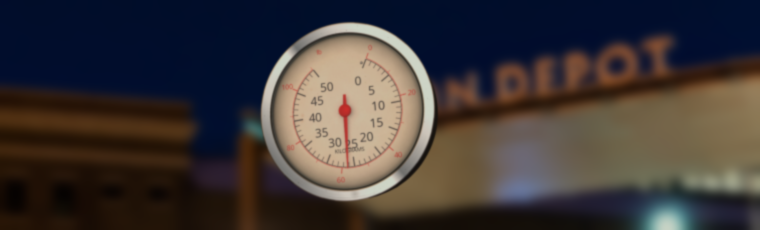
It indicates 26 kg
